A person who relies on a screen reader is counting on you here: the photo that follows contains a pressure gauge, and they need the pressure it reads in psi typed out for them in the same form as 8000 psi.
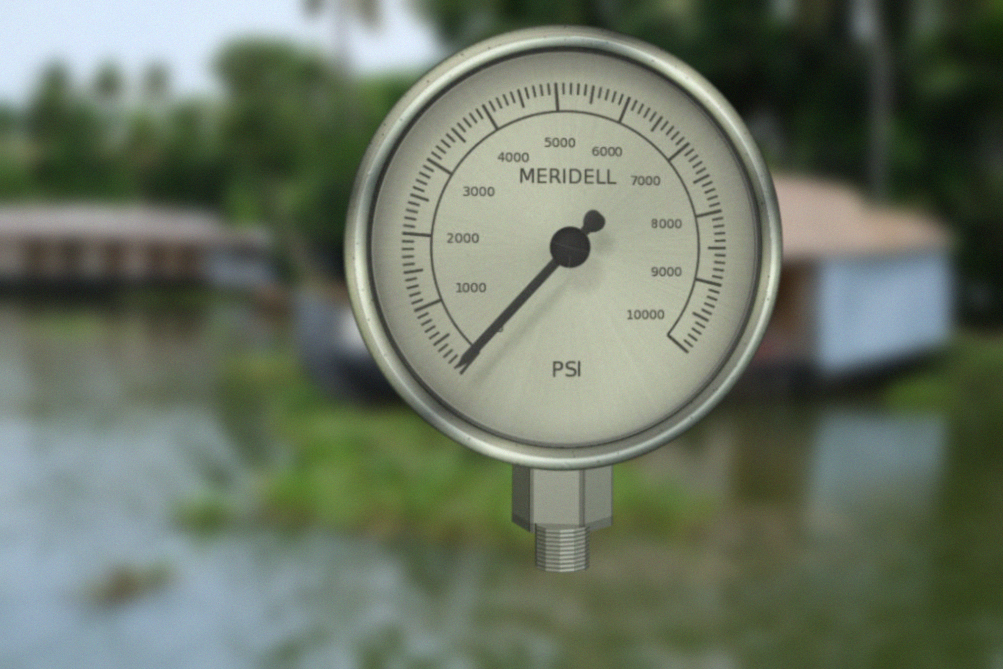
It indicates 100 psi
